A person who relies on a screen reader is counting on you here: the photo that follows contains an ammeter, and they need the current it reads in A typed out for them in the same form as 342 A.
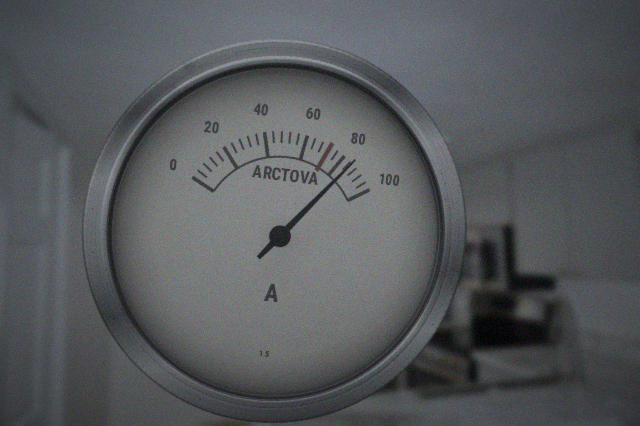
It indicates 84 A
